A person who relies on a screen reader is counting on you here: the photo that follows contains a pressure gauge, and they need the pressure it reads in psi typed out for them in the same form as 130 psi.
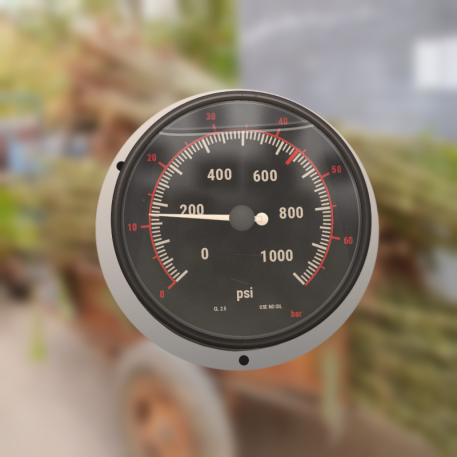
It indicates 170 psi
